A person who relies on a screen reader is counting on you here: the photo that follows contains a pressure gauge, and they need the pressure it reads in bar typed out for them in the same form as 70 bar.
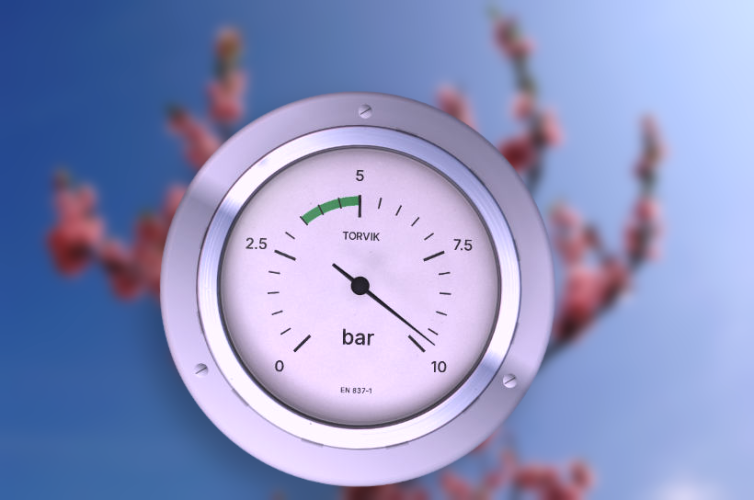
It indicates 9.75 bar
